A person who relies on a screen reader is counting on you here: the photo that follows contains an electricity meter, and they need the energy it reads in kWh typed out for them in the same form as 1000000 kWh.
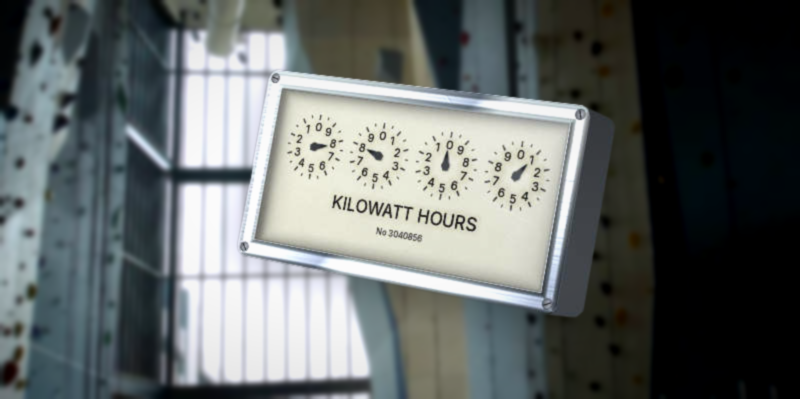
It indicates 7801 kWh
